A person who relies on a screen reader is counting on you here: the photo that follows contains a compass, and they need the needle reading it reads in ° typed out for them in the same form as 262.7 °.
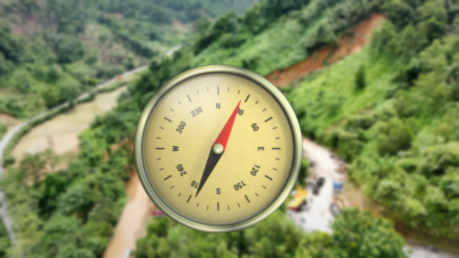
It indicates 25 °
